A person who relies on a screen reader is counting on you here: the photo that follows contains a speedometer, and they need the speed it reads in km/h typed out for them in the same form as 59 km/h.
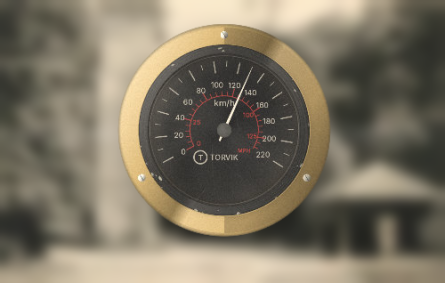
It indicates 130 km/h
